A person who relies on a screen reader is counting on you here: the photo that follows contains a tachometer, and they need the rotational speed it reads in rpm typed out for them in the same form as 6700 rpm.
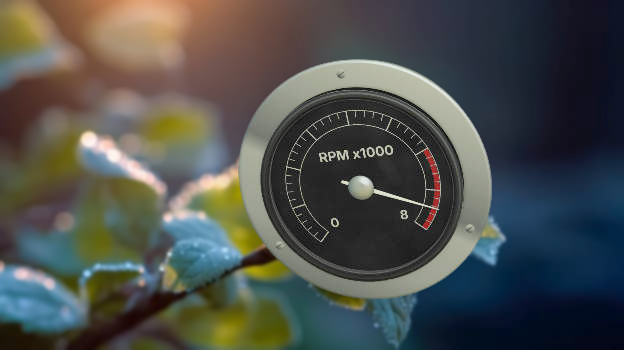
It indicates 7400 rpm
